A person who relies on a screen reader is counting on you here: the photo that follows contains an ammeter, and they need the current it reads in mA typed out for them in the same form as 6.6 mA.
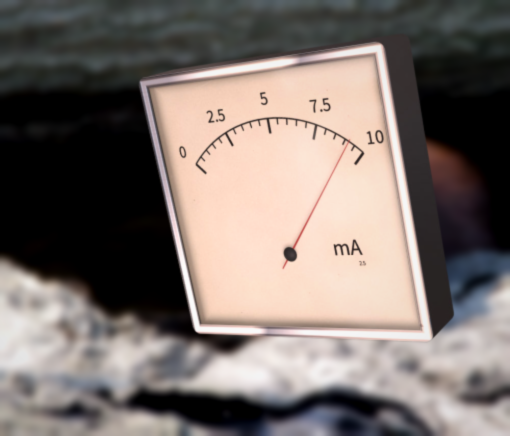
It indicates 9.25 mA
